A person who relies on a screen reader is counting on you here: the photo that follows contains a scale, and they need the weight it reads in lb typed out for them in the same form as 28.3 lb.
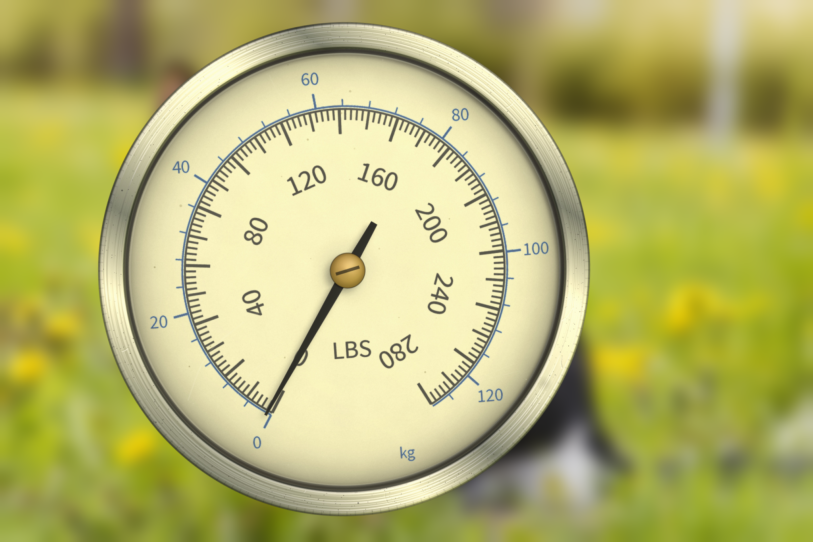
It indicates 2 lb
